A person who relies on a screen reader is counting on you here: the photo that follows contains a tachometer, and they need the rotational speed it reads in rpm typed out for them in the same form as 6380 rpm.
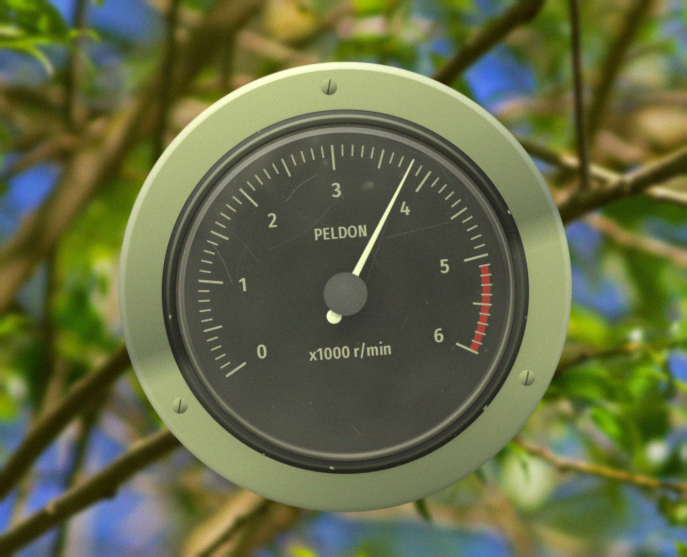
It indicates 3800 rpm
